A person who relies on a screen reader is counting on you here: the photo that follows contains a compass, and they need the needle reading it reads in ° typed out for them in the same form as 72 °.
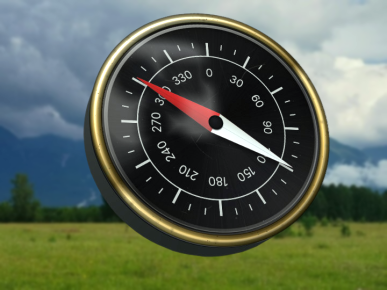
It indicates 300 °
